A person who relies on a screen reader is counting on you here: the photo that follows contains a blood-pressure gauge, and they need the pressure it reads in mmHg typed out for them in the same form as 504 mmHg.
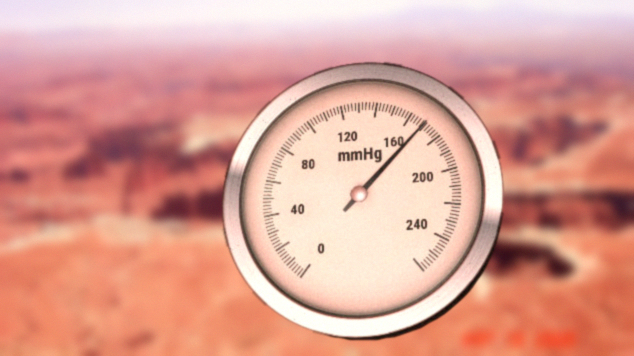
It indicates 170 mmHg
